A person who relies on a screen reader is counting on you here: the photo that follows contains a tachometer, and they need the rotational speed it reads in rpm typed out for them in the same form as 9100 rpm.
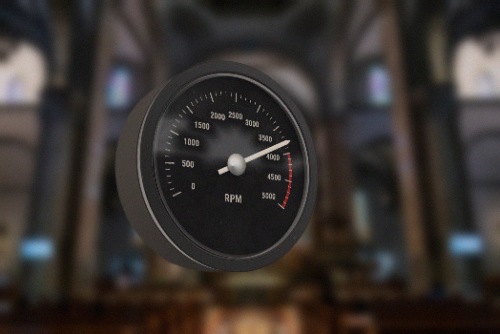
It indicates 3800 rpm
